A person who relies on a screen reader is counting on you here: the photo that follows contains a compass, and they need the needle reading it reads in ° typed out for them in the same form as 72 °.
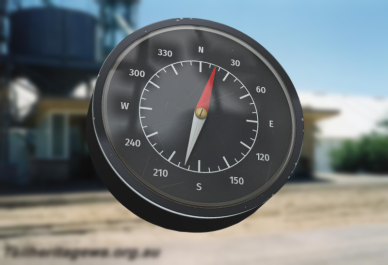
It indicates 15 °
